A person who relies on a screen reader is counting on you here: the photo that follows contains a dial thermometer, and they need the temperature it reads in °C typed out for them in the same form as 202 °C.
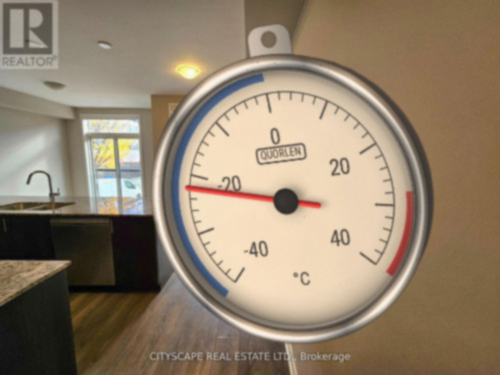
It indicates -22 °C
